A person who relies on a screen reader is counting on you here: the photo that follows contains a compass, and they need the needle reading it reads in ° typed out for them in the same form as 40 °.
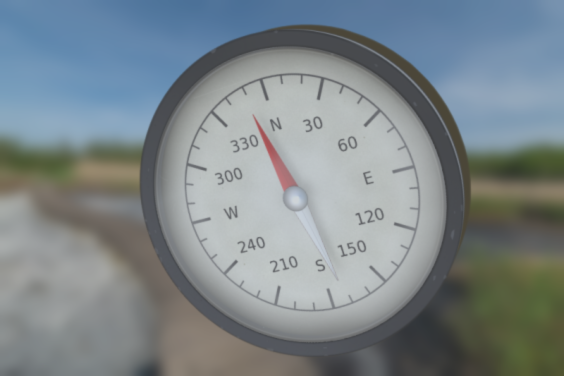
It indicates 350 °
